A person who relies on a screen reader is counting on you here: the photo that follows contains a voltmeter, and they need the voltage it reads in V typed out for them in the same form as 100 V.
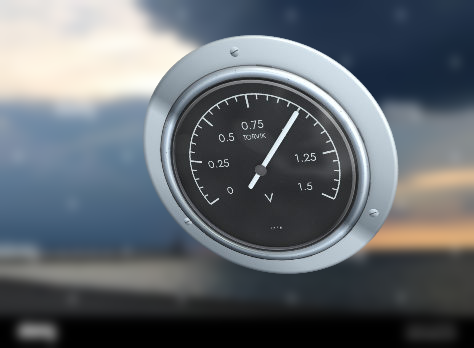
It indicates 1 V
